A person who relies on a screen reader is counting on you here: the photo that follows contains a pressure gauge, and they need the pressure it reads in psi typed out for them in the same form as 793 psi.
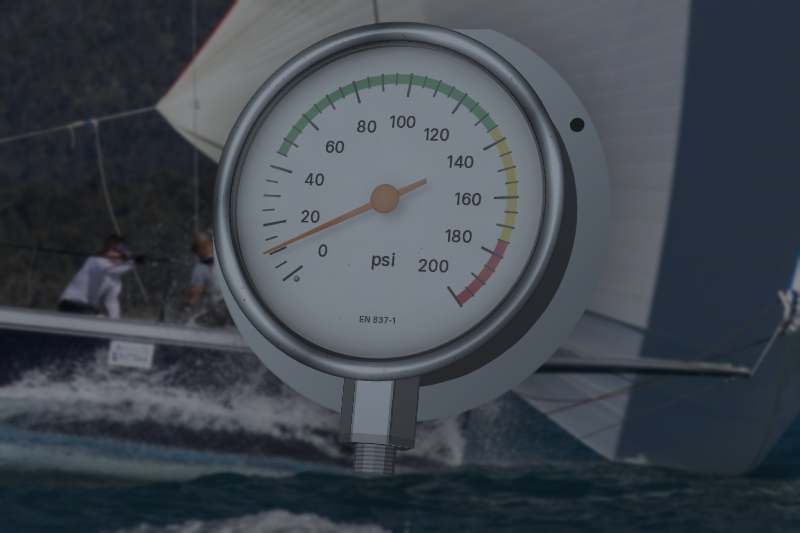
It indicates 10 psi
